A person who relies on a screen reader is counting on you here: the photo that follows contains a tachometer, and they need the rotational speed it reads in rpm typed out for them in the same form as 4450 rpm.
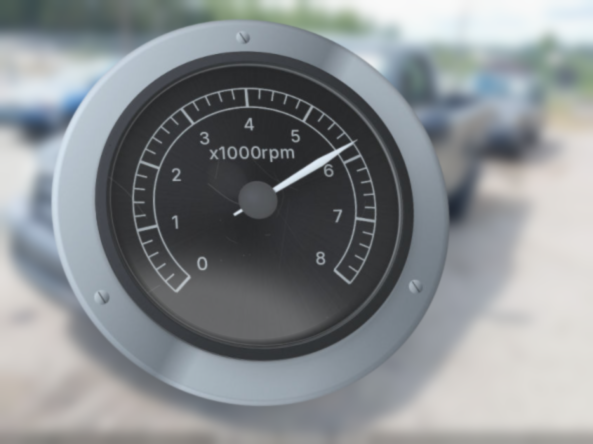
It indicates 5800 rpm
